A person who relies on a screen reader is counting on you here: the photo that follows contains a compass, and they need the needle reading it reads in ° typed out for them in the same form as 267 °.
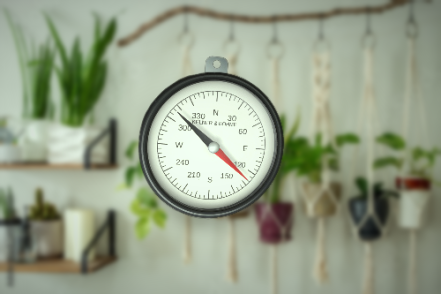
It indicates 130 °
